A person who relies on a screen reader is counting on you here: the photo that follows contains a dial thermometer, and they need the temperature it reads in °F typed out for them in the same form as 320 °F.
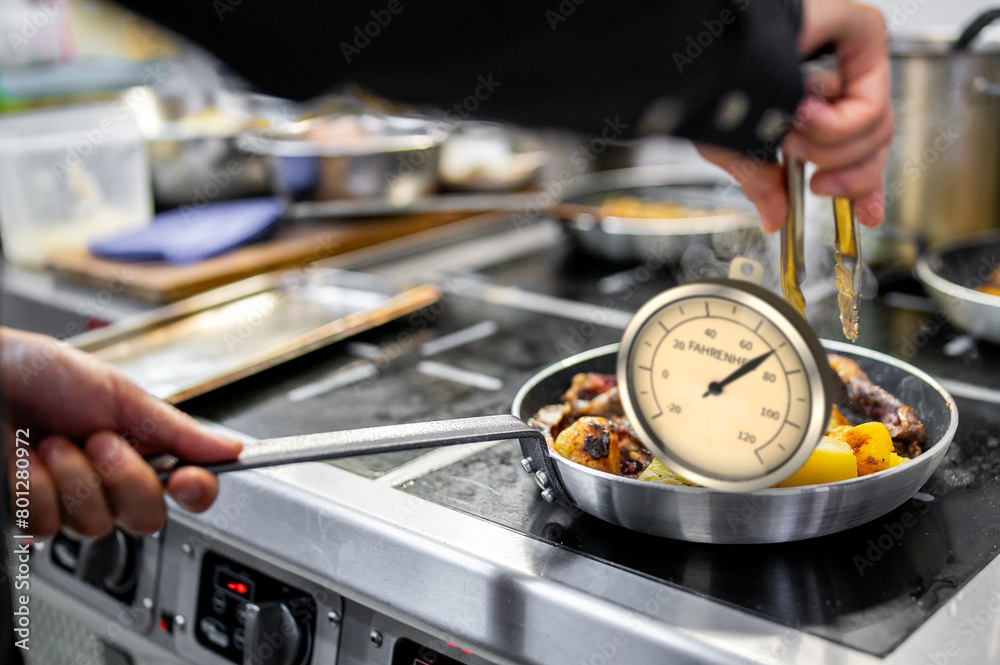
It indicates 70 °F
